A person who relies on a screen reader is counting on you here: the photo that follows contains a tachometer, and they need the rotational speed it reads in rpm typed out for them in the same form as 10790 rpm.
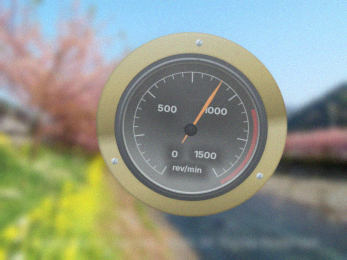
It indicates 900 rpm
